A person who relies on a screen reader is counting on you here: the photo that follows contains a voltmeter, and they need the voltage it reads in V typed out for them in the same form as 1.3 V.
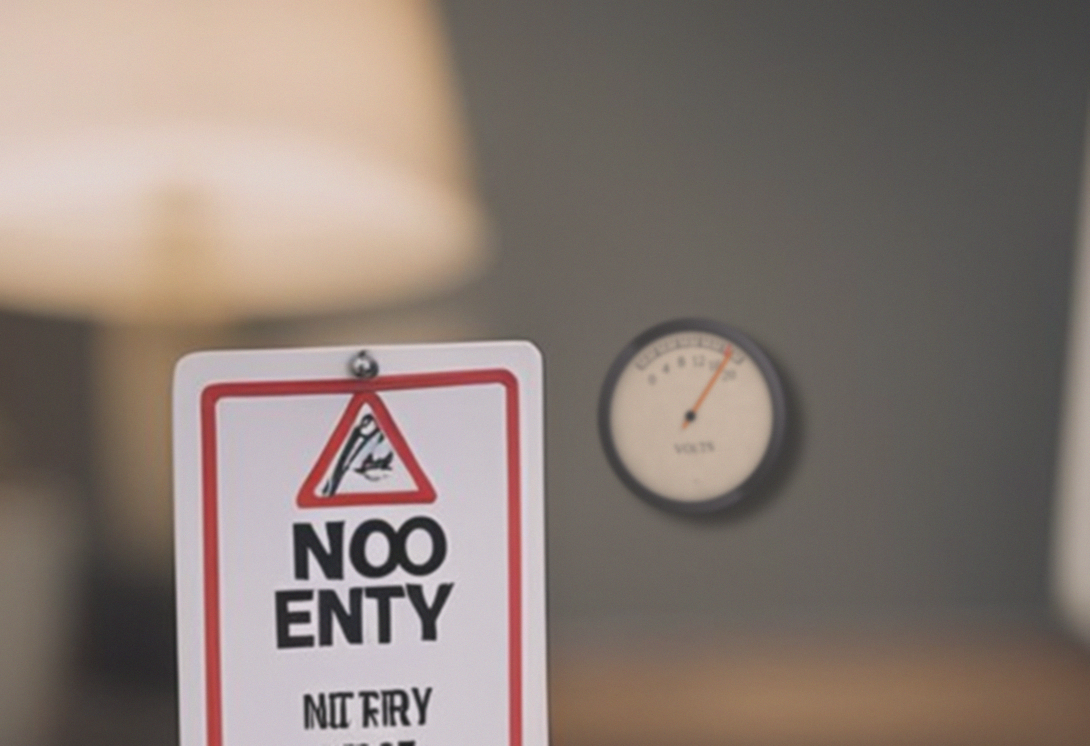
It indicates 18 V
